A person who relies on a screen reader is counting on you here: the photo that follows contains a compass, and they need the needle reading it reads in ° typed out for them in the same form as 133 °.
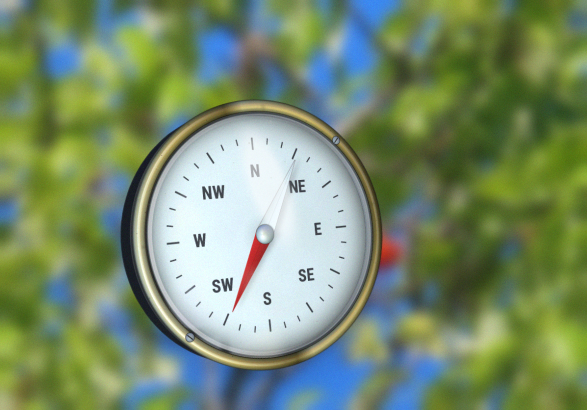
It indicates 210 °
